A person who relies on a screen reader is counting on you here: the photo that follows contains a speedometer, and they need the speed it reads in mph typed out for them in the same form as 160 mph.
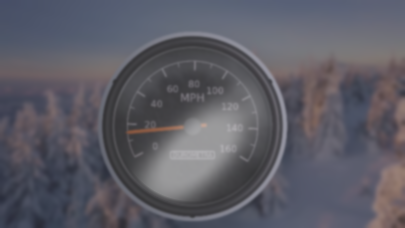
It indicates 15 mph
